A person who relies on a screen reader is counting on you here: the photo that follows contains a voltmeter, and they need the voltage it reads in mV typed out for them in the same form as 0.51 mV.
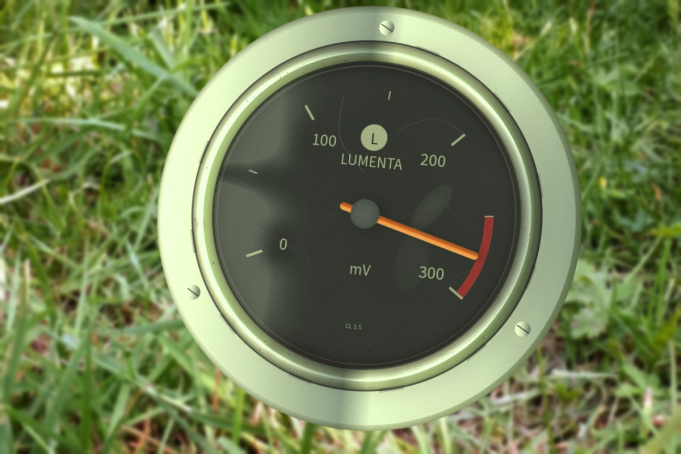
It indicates 275 mV
